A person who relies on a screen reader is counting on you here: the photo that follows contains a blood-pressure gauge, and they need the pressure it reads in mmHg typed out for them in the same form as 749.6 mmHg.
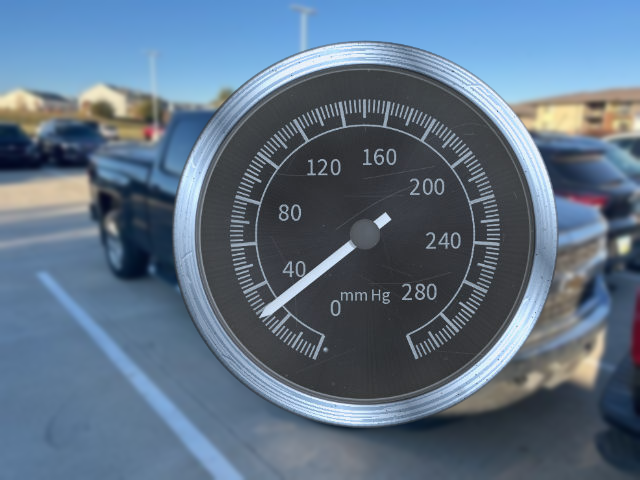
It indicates 28 mmHg
